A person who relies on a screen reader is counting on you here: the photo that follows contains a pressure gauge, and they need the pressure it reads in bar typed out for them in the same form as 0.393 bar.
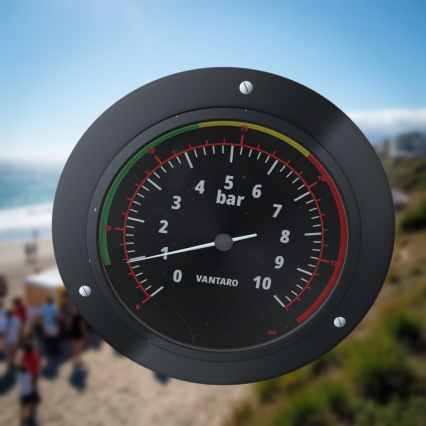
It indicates 1 bar
